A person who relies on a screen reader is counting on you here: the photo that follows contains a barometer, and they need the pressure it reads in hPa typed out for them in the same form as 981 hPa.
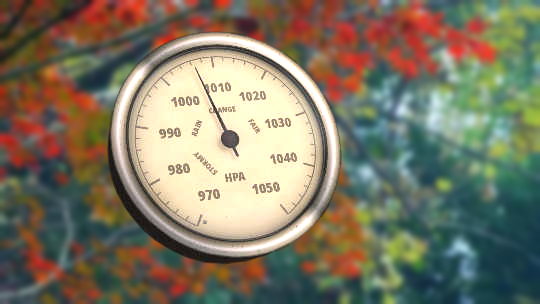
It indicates 1006 hPa
